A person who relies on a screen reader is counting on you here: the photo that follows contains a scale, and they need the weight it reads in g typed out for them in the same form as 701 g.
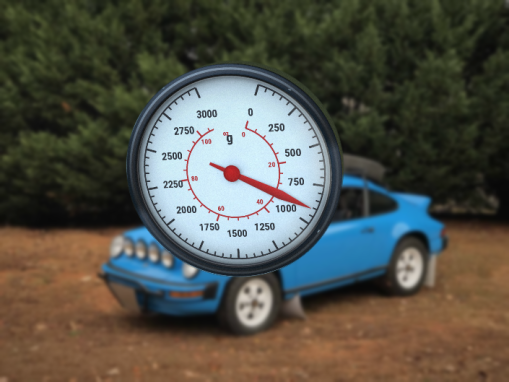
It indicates 900 g
